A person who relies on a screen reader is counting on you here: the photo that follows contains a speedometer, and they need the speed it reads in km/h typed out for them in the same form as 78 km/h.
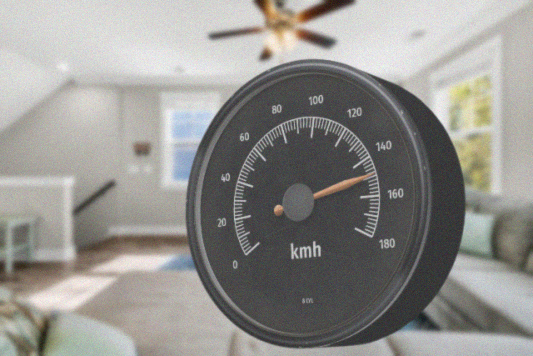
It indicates 150 km/h
